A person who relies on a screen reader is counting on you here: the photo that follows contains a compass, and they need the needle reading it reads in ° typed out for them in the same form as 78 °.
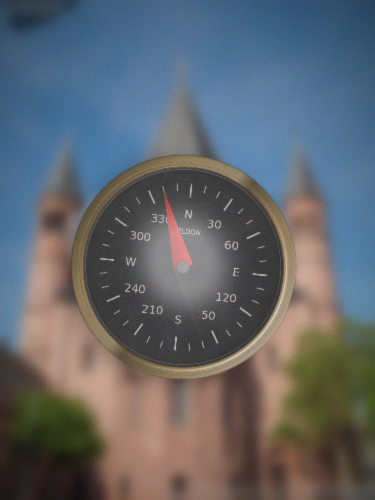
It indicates 340 °
